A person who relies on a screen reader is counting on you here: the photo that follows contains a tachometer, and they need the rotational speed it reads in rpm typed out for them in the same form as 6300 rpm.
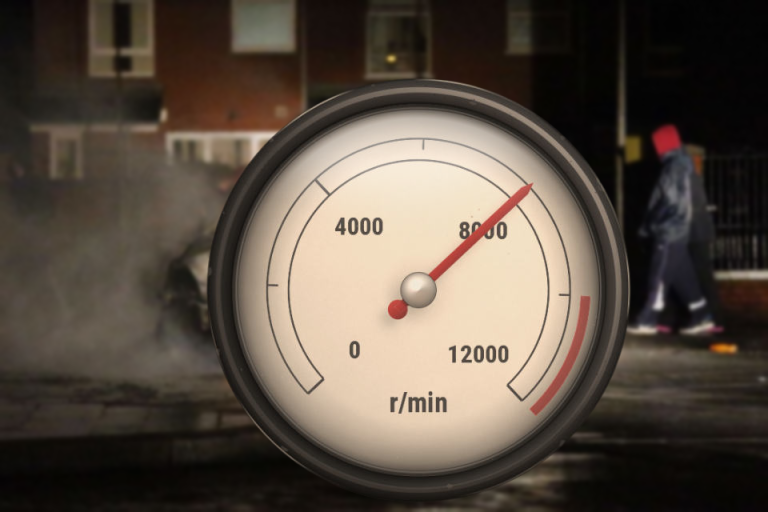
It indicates 8000 rpm
